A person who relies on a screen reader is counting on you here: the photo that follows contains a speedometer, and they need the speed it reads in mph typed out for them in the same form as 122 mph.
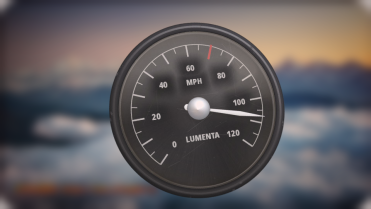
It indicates 107.5 mph
